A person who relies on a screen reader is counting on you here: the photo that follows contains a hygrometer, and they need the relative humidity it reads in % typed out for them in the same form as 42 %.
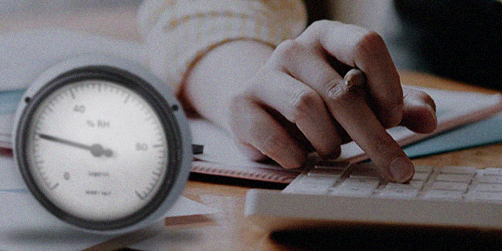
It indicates 20 %
